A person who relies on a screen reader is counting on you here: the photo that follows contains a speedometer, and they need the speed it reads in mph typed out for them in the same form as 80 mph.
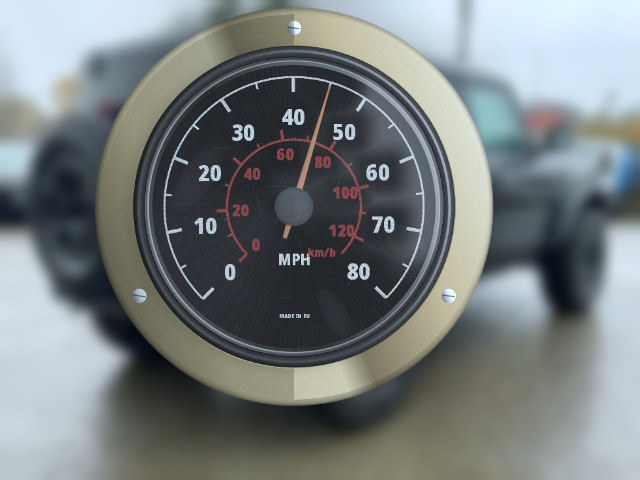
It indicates 45 mph
